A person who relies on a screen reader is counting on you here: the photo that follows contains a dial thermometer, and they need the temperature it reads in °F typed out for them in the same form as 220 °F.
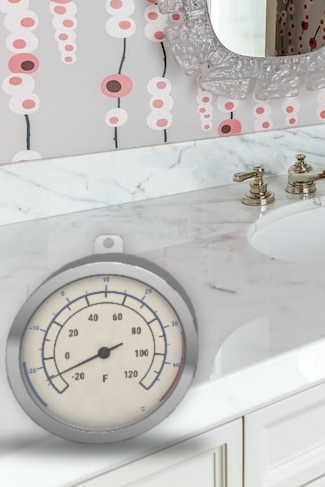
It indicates -10 °F
